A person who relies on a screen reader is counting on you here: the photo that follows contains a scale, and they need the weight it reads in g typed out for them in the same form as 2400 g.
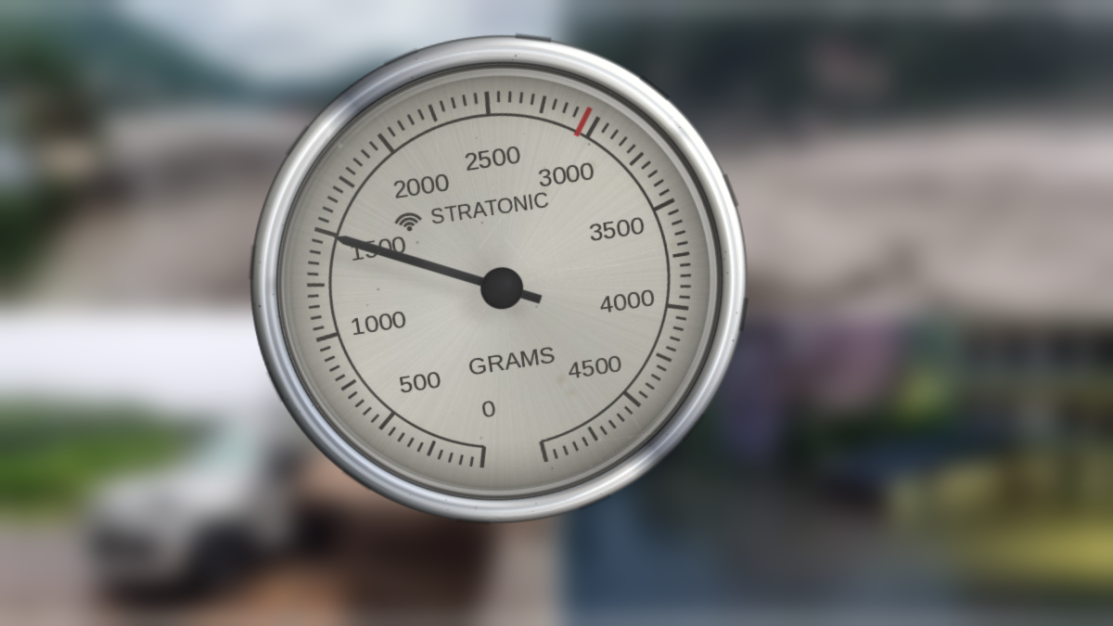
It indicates 1500 g
